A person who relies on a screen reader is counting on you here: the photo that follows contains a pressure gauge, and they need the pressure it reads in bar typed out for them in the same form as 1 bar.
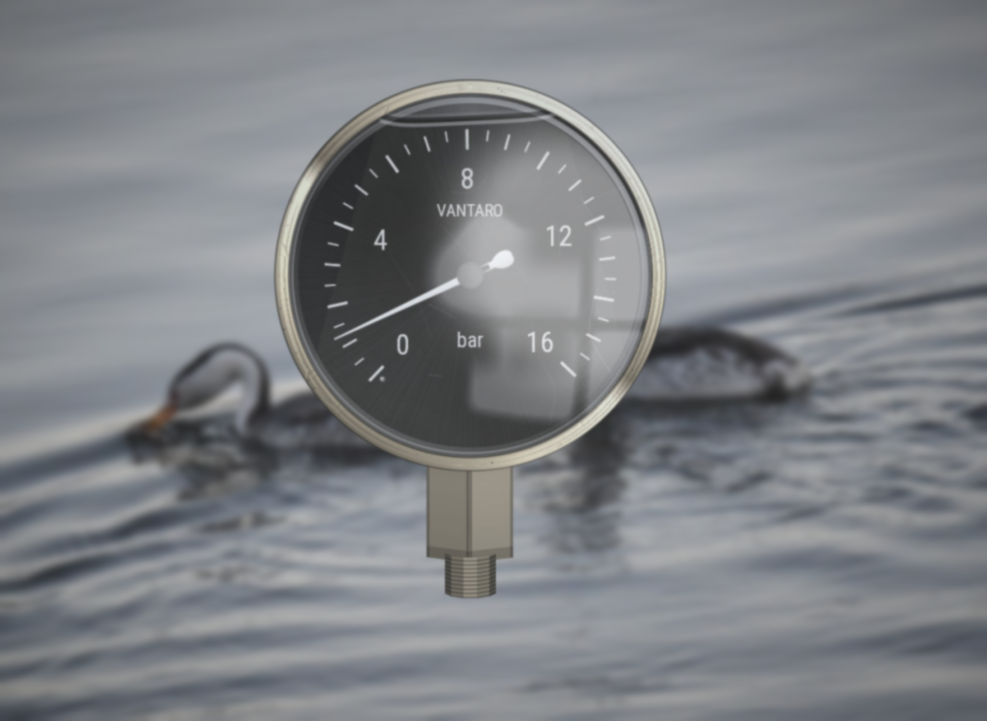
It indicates 1.25 bar
